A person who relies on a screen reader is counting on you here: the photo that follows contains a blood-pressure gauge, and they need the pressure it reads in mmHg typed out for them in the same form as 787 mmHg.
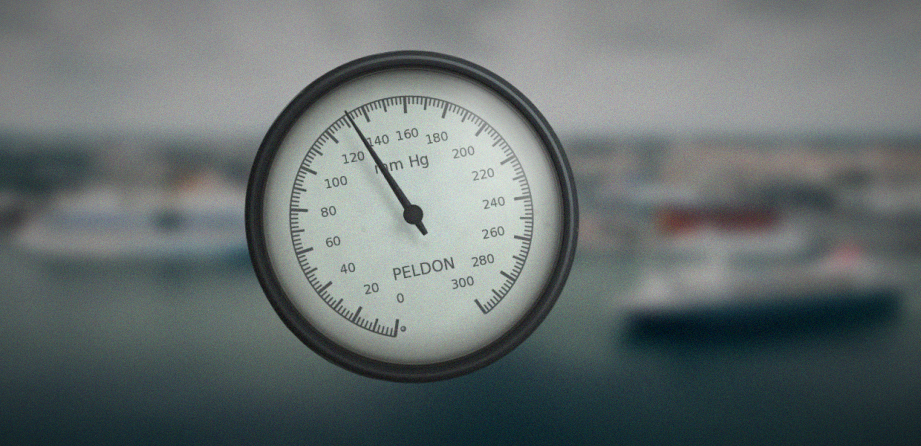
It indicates 132 mmHg
